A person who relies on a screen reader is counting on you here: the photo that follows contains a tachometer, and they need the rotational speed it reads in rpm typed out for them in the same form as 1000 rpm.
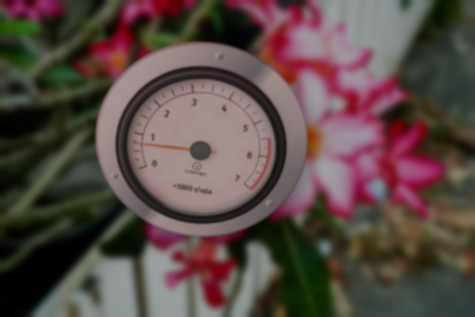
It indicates 750 rpm
